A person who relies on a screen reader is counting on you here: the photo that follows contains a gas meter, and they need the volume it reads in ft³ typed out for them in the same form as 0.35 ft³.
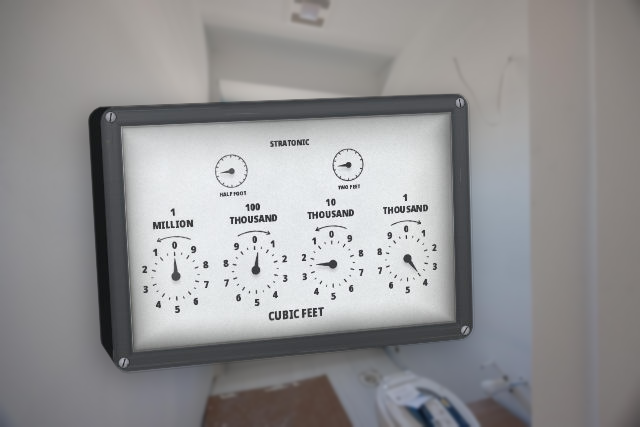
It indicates 2400 ft³
